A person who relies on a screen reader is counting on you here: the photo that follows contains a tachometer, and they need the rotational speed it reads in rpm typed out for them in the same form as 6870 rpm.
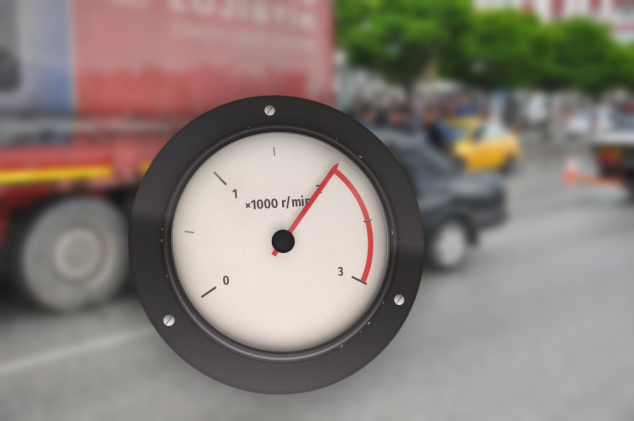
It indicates 2000 rpm
